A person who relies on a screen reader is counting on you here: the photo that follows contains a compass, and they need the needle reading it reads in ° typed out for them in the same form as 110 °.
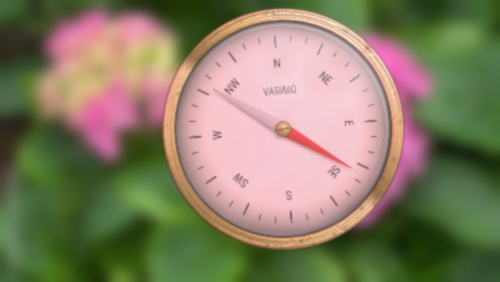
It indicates 125 °
